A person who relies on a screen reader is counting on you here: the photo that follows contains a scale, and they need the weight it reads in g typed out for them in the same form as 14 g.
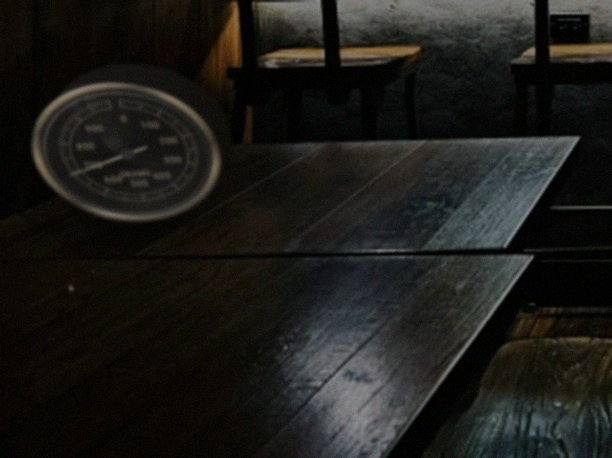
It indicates 700 g
